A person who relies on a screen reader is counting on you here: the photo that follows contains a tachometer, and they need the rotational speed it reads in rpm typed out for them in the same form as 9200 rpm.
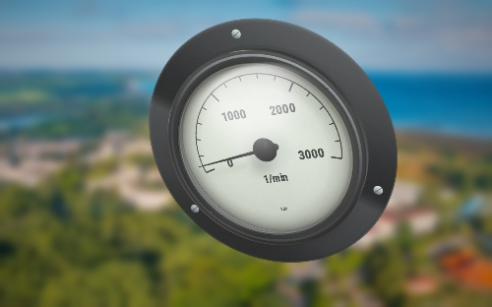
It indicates 100 rpm
